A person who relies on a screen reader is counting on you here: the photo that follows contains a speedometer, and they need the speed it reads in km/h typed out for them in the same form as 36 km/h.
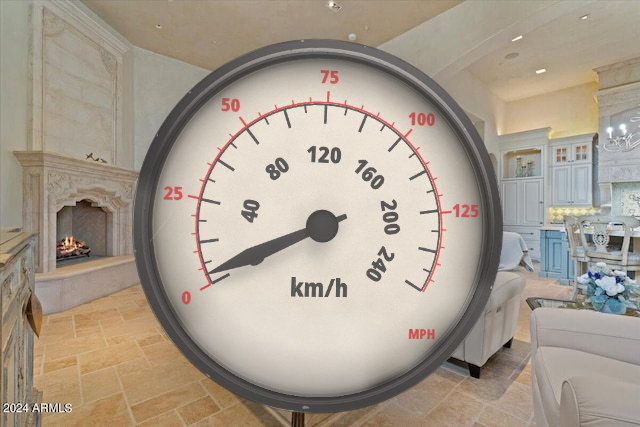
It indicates 5 km/h
